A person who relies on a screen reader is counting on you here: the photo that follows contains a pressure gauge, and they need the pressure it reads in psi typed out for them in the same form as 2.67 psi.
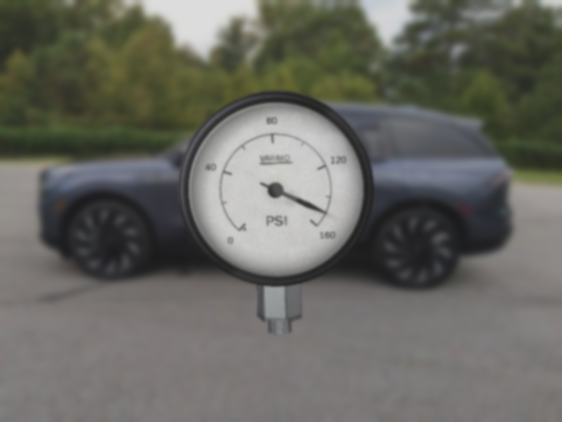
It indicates 150 psi
